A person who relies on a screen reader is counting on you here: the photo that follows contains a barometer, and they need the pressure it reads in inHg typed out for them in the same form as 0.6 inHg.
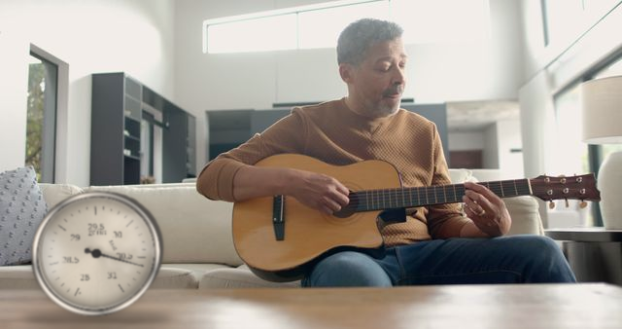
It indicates 30.6 inHg
